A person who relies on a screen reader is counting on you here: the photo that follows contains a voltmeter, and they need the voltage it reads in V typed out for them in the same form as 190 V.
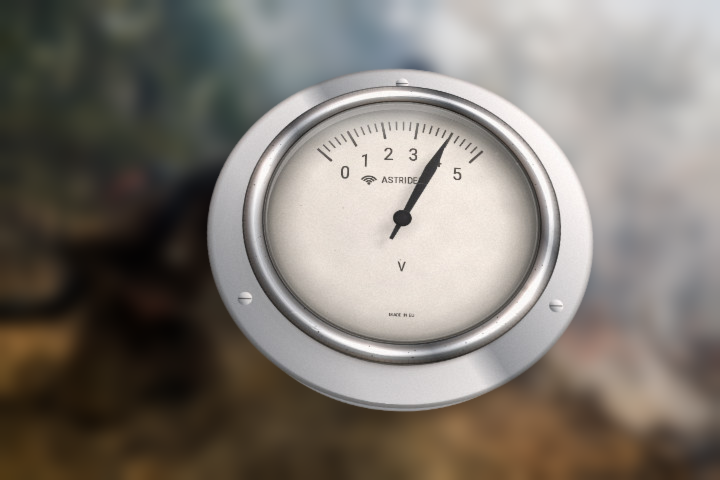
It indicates 4 V
